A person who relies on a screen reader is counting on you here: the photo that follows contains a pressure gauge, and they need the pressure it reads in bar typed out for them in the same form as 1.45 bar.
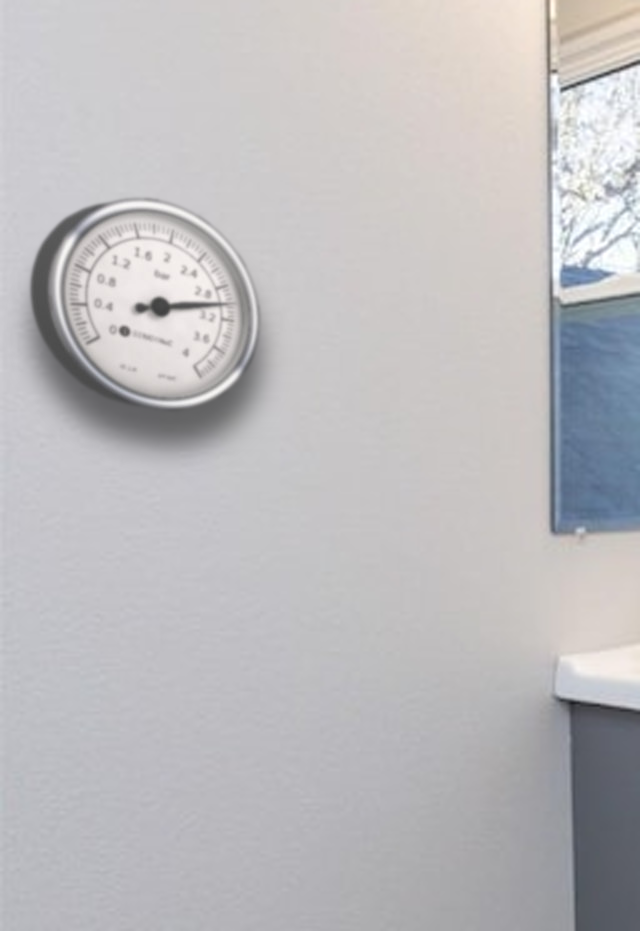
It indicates 3 bar
